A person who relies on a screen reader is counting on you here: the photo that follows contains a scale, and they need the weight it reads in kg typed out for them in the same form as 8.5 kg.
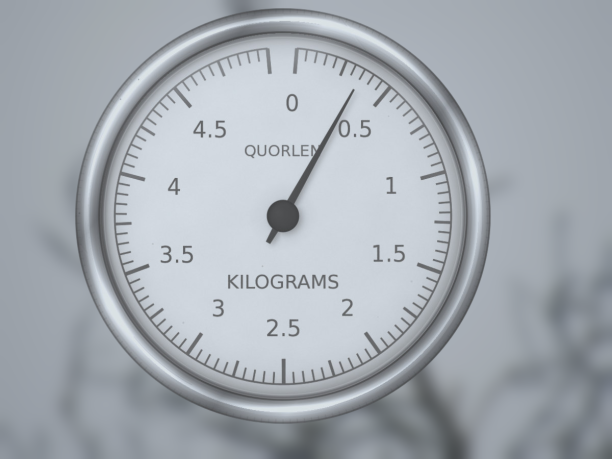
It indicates 0.35 kg
